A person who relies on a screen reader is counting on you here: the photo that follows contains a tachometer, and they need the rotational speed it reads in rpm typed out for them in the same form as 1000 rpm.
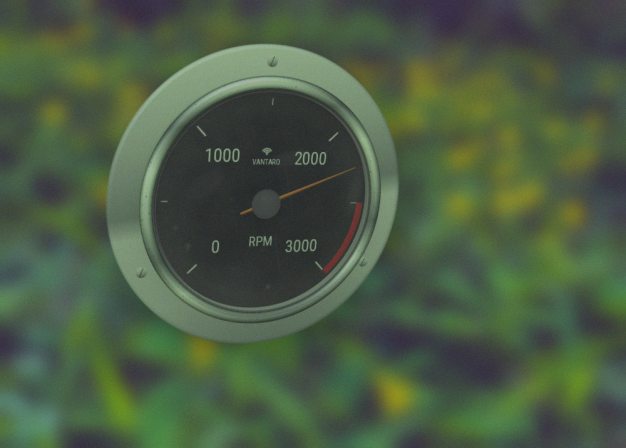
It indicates 2250 rpm
